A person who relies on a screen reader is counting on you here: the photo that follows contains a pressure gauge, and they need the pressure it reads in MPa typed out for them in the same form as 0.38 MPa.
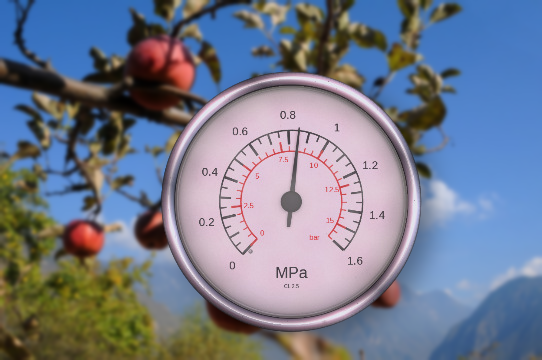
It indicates 0.85 MPa
